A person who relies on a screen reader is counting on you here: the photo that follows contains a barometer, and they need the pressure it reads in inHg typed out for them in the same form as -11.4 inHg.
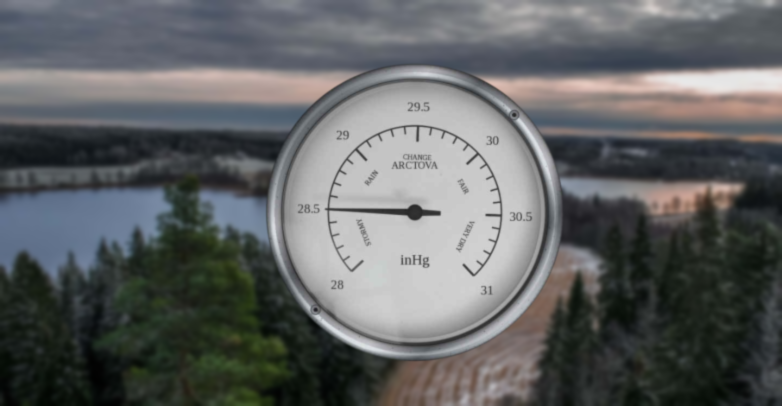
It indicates 28.5 inHg
